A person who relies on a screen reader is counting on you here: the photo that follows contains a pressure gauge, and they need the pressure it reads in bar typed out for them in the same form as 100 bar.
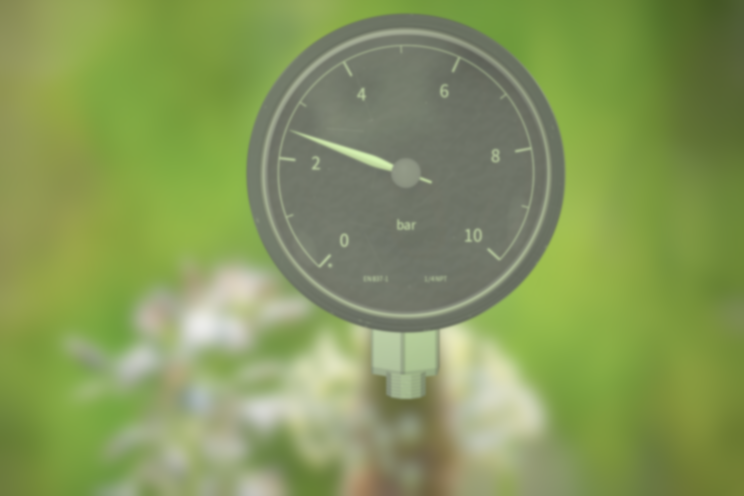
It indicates 2.5 bar
